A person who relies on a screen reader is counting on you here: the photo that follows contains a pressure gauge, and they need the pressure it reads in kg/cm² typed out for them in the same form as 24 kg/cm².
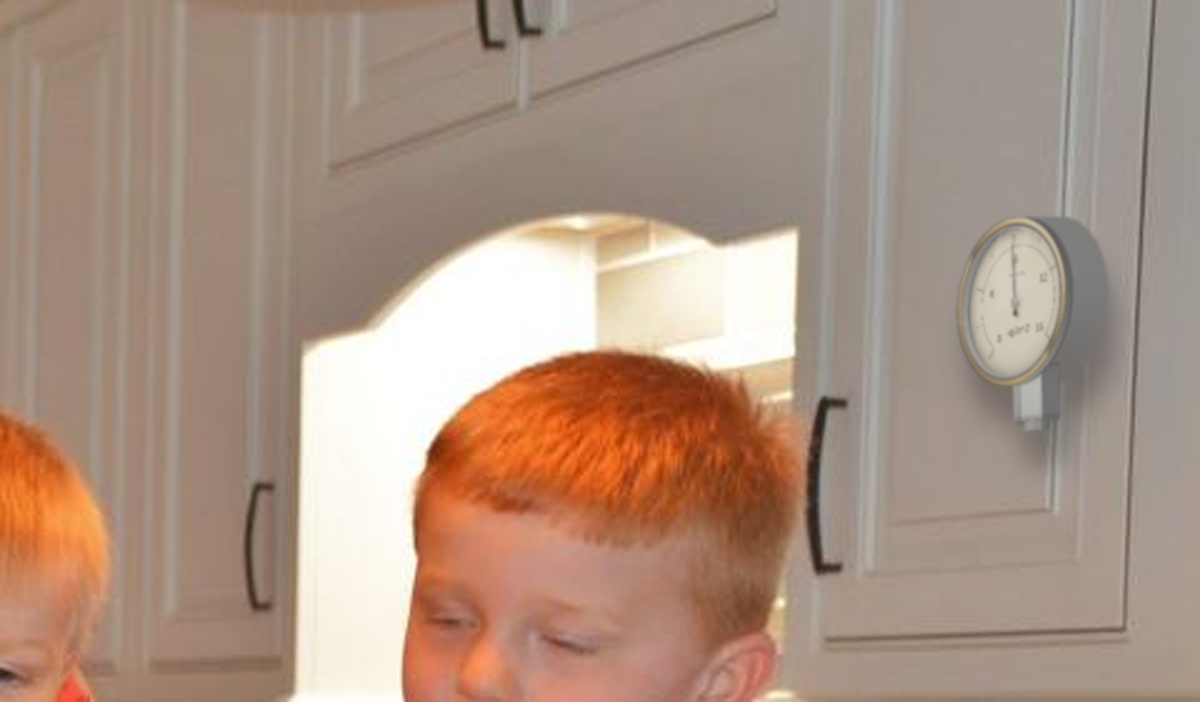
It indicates 8 kg/cm²
